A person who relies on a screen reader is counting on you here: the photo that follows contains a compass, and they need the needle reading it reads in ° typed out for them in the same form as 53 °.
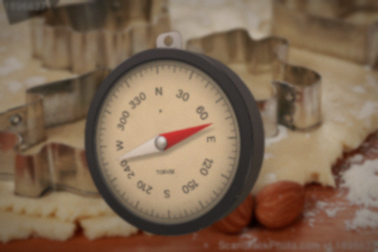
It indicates 75 °
